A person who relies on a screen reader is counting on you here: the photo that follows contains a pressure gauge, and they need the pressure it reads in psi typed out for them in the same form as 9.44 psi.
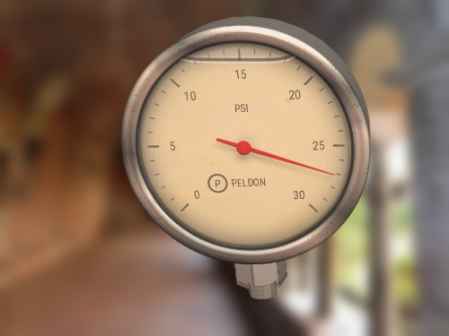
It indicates 27 psi
